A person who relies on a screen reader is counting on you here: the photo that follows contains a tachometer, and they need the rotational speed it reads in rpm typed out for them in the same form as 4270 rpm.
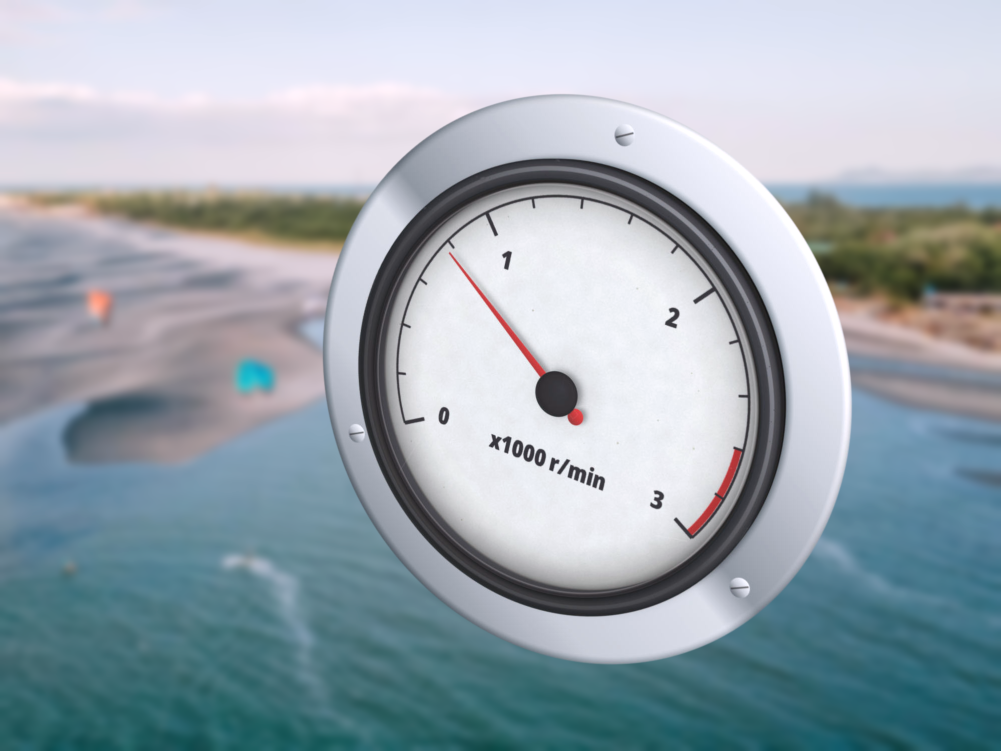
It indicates 800 rpm
